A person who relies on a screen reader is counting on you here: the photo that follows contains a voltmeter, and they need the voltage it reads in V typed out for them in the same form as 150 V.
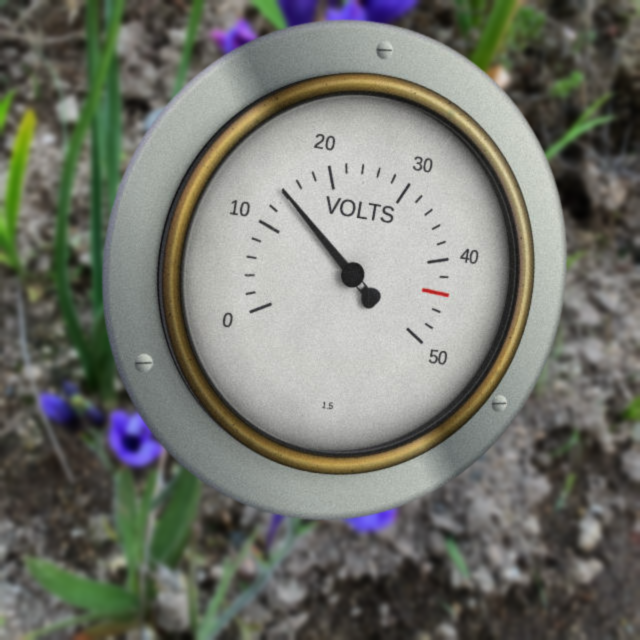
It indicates 14 V
